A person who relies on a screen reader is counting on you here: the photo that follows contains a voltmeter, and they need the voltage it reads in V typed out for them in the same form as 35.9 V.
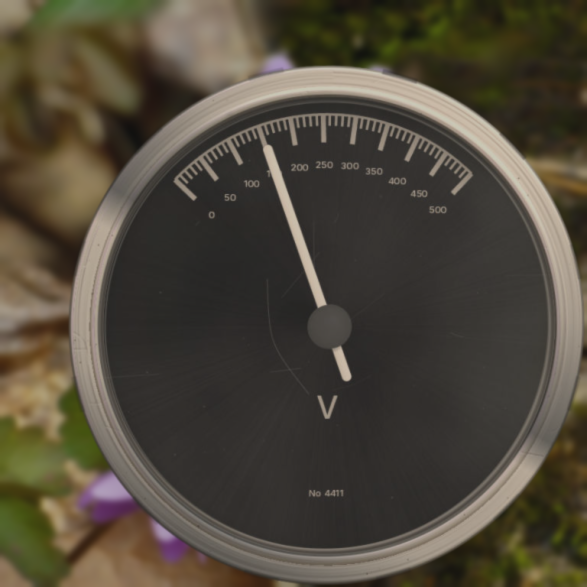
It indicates 150 V
